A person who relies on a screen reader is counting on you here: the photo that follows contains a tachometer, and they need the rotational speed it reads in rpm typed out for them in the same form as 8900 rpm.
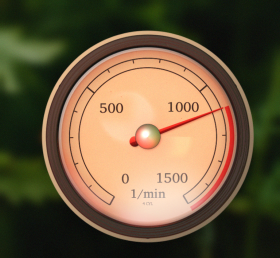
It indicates 1100 rpm
